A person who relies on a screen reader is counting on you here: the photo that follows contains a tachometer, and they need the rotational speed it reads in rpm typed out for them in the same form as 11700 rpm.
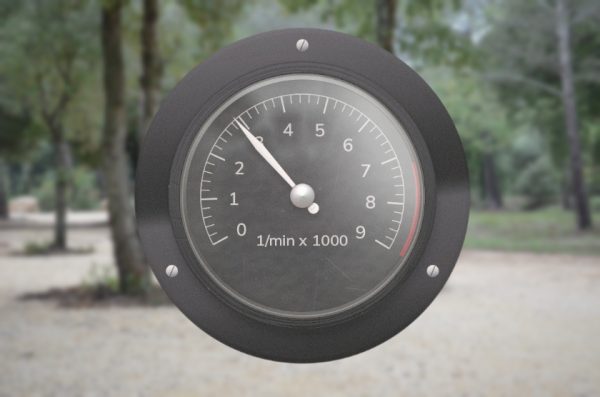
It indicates 2900 rpm
